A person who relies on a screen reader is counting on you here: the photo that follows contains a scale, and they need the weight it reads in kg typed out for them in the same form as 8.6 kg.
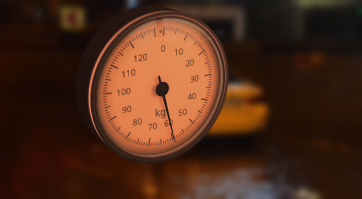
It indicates 60 kg
